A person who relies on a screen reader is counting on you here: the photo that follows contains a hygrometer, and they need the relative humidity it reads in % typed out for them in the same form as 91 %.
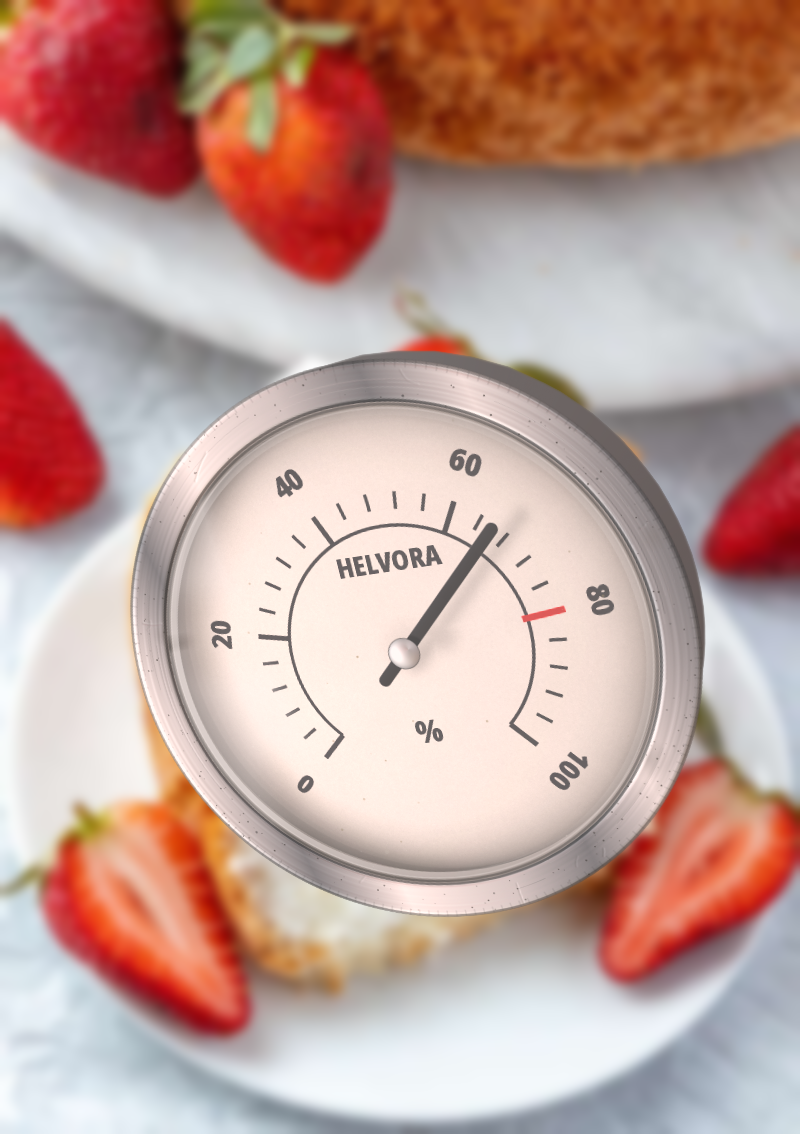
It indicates 66 %
